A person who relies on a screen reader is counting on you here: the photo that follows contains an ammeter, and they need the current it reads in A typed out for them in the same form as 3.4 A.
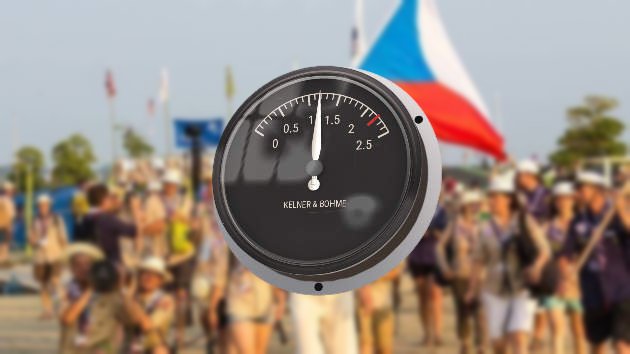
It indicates 1.2 A
